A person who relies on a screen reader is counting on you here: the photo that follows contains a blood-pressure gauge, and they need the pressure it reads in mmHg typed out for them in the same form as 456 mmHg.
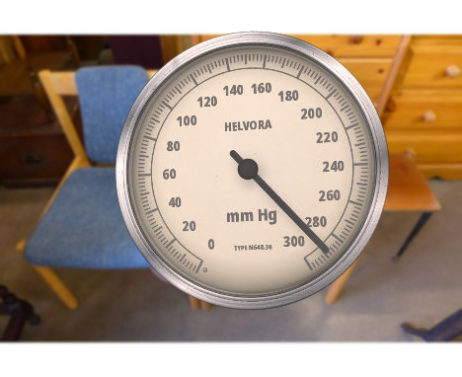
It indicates 288 mmHg
